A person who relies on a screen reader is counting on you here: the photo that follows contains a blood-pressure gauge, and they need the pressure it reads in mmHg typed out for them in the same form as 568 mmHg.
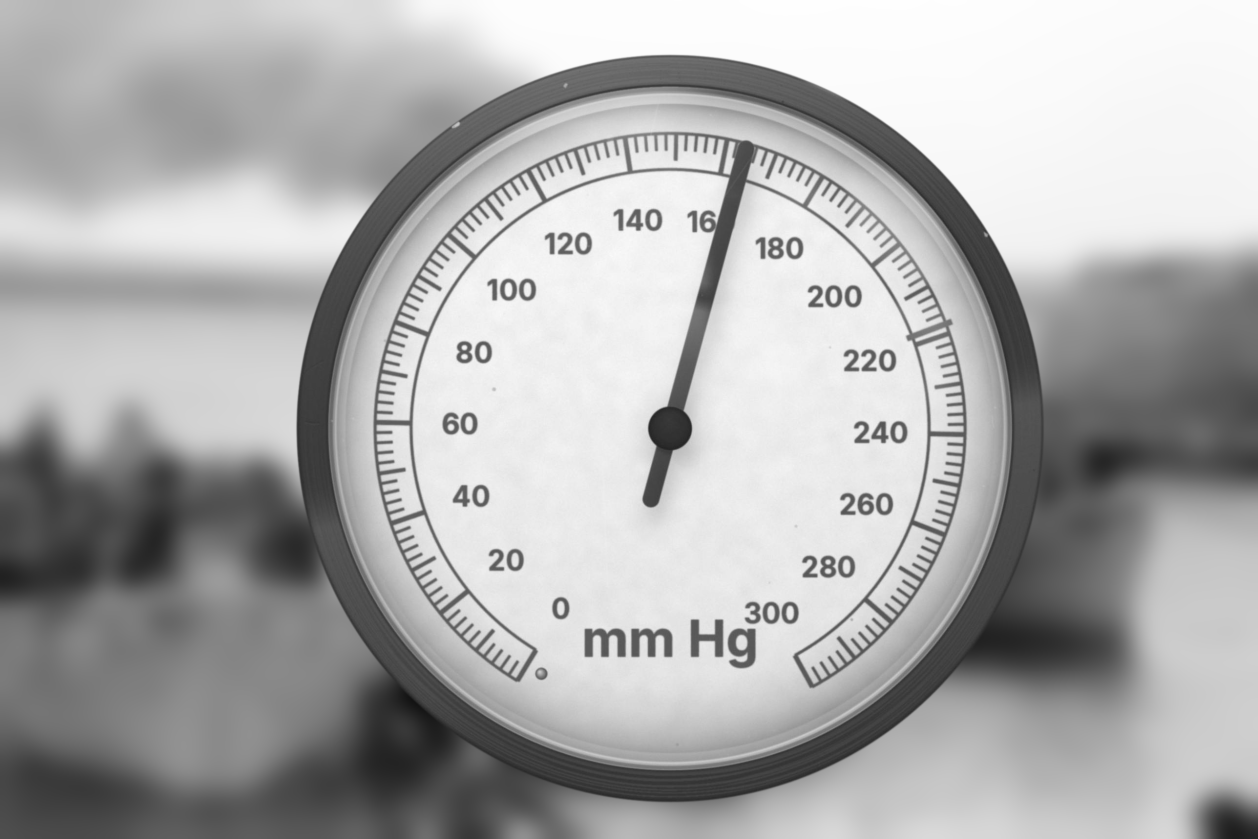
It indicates 164 mmHg
